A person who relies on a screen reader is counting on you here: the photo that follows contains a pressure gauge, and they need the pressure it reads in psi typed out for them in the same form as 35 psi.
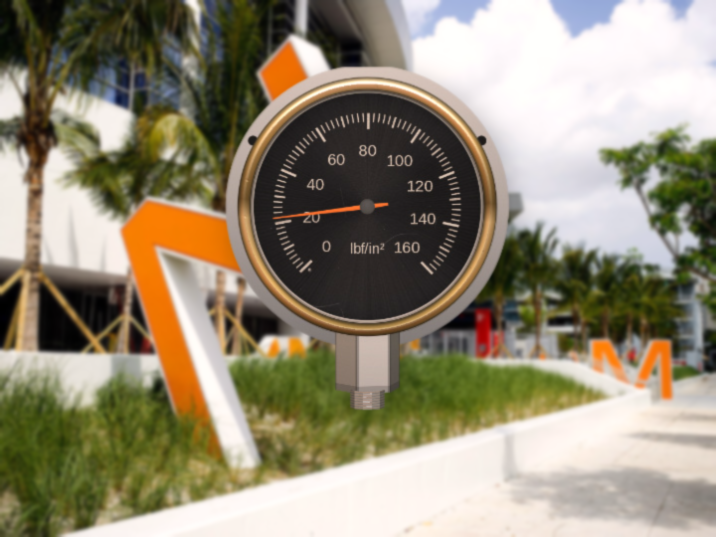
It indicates 22 psi
